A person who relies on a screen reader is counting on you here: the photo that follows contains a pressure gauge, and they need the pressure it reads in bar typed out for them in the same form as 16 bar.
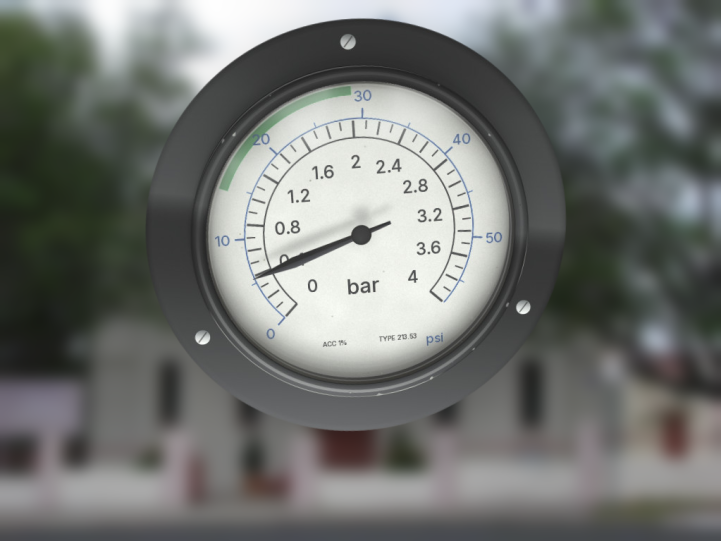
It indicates 0.4 bar
